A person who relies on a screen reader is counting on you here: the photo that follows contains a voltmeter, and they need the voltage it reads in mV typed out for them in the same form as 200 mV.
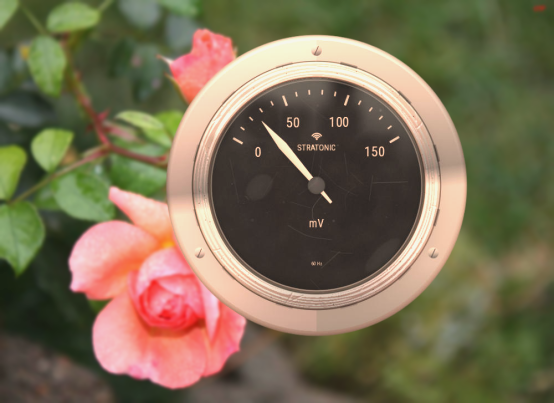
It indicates 25 mV
